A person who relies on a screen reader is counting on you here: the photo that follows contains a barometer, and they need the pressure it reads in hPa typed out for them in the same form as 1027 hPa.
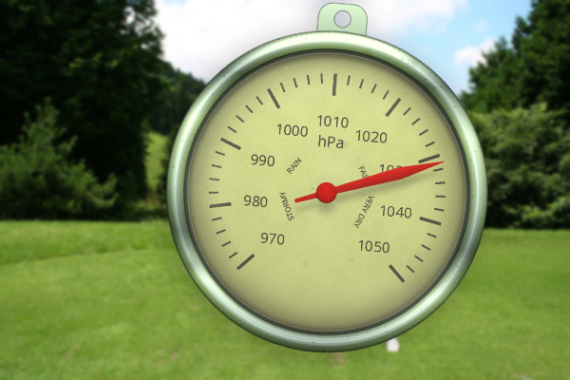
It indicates 1031 hPa
